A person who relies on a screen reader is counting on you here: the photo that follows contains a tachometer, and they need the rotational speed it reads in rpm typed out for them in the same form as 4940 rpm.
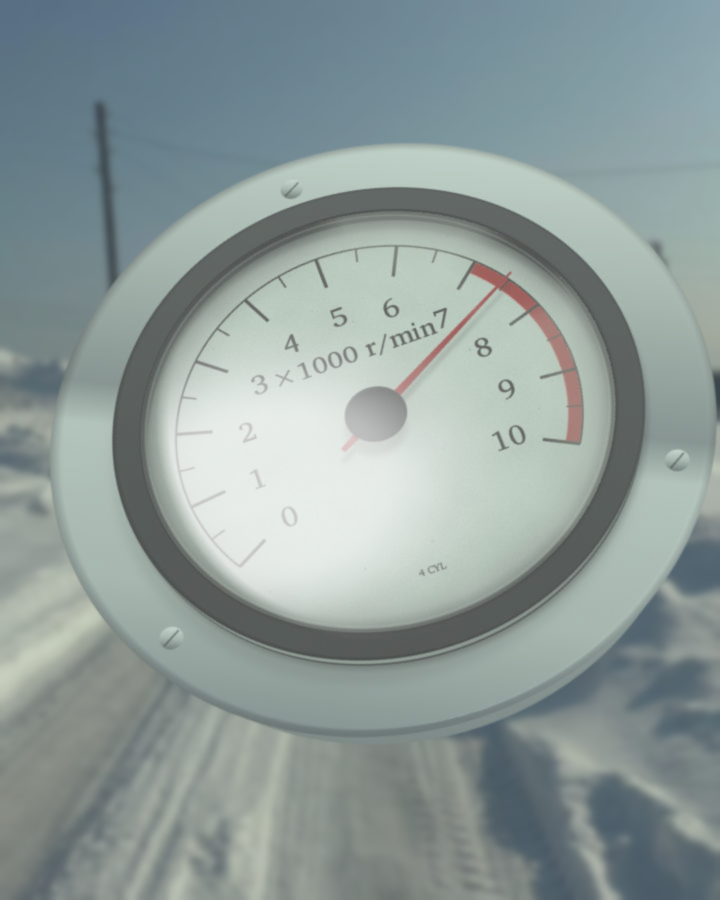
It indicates 7500 rpm
